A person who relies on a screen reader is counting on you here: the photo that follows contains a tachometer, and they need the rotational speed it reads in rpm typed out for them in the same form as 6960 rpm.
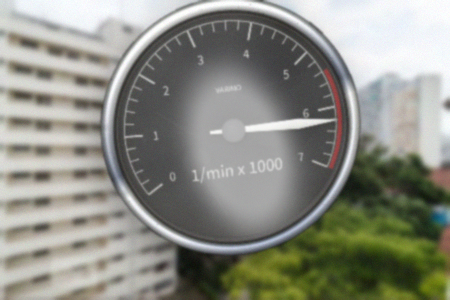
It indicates 6200 rpm
